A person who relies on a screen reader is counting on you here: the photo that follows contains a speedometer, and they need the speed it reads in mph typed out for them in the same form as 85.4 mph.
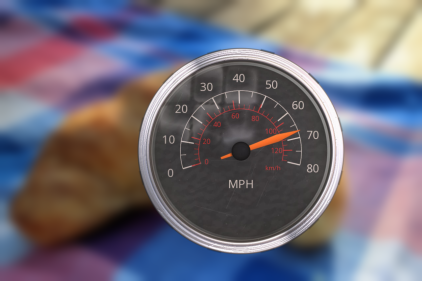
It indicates 67.5 mph
